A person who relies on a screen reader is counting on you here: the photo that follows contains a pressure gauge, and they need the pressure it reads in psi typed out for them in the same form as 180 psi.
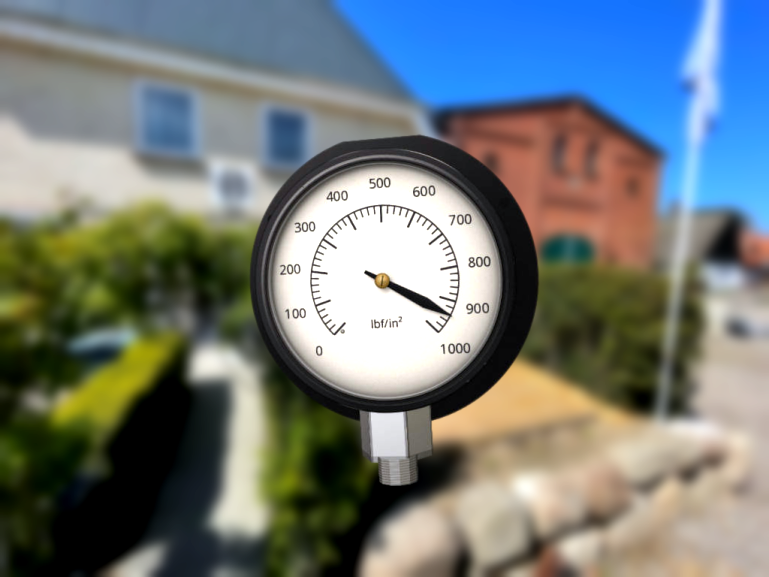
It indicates 940 psi
